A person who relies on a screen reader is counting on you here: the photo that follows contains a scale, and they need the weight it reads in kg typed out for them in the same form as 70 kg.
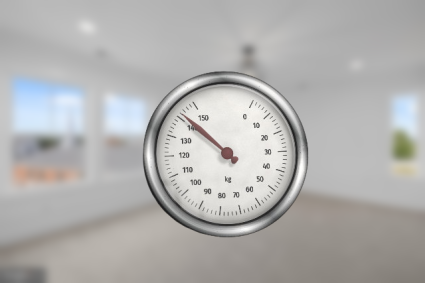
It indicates 142 kg
